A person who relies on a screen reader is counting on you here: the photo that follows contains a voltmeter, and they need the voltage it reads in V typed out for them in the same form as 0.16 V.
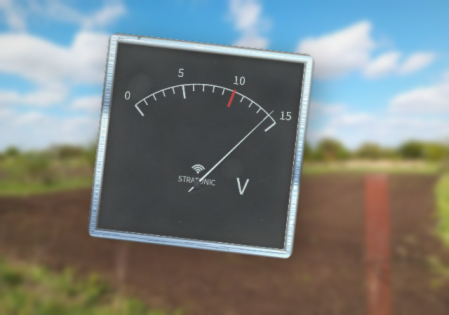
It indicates 14 V
